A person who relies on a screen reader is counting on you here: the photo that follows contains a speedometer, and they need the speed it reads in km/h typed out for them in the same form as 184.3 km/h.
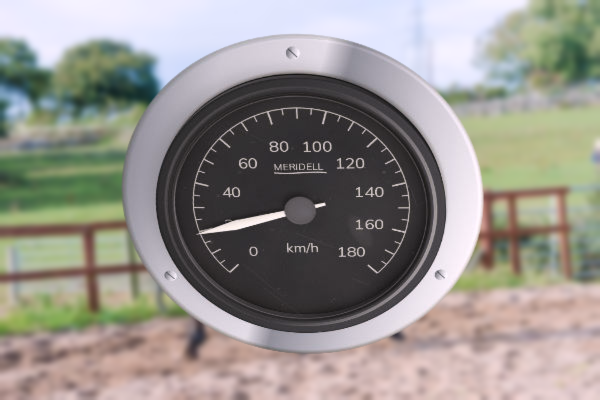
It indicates 20 km/h
